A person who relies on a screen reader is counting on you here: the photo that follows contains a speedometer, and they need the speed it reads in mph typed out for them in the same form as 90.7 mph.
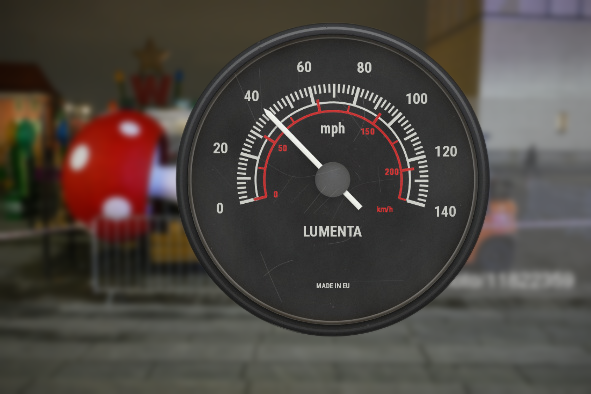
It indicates 40 mph
